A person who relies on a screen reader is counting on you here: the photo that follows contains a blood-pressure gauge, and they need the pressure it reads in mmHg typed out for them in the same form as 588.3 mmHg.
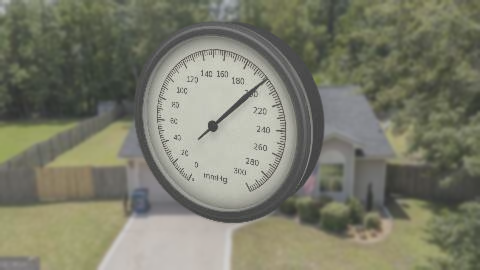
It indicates 200 mmHg
